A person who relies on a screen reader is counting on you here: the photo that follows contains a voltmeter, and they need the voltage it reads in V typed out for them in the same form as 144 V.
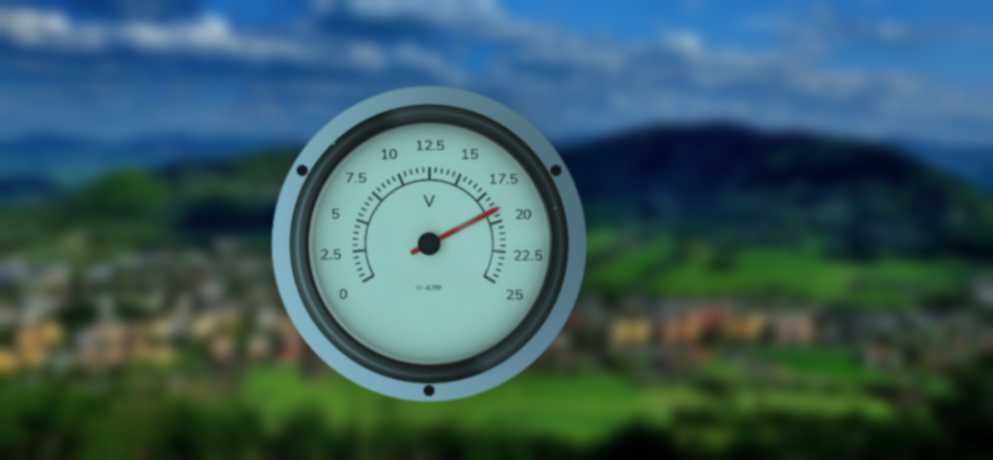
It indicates 19 V
